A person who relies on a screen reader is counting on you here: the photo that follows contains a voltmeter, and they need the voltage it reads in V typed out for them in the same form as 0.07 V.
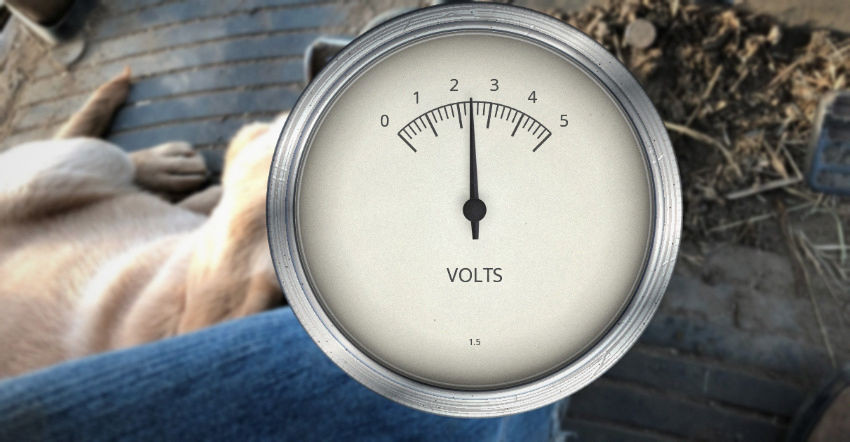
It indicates 2.4 V
